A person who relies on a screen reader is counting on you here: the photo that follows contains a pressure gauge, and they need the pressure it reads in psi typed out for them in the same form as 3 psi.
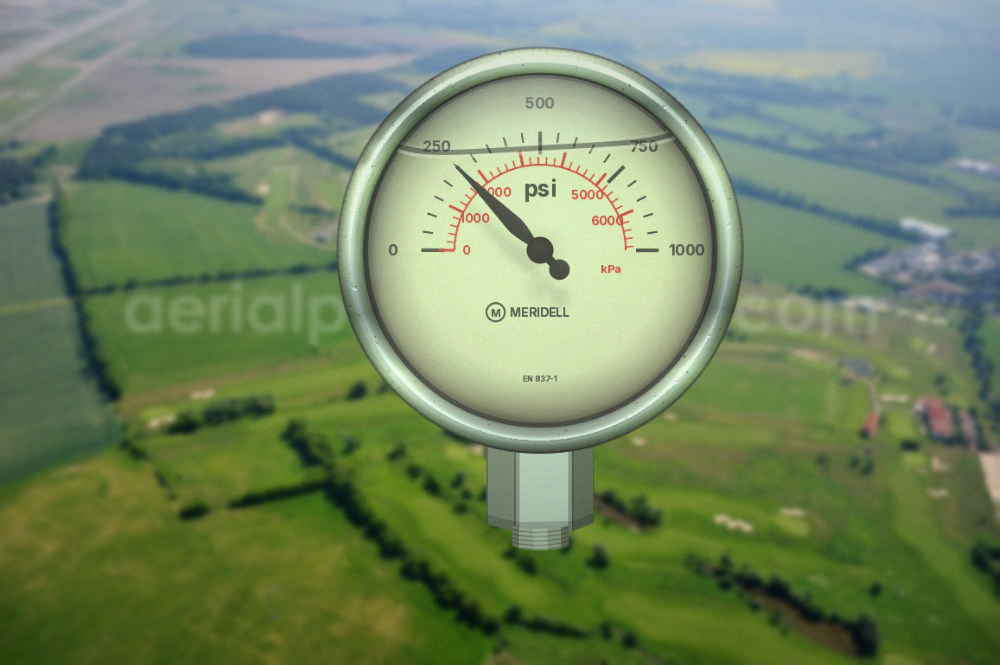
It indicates 250 psi
